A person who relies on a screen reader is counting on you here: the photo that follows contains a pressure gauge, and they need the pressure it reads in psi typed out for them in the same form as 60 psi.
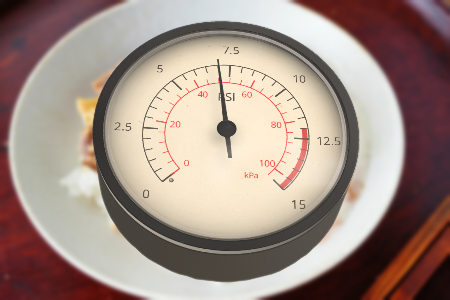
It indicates 7 psi
